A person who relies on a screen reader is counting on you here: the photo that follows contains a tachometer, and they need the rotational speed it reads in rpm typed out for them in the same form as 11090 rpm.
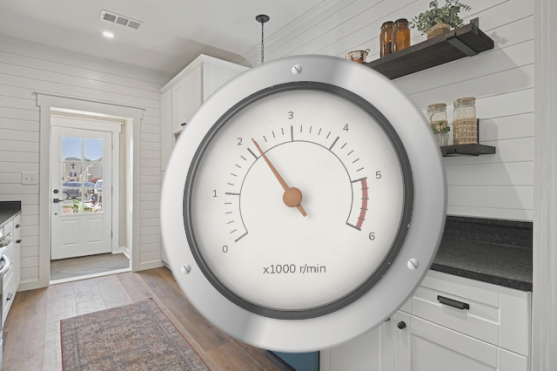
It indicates 2200 rpm
